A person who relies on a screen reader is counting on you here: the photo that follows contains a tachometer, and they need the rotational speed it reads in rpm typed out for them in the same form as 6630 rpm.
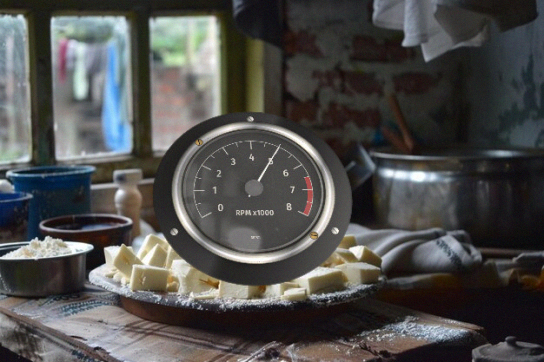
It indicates 5000 rpm
